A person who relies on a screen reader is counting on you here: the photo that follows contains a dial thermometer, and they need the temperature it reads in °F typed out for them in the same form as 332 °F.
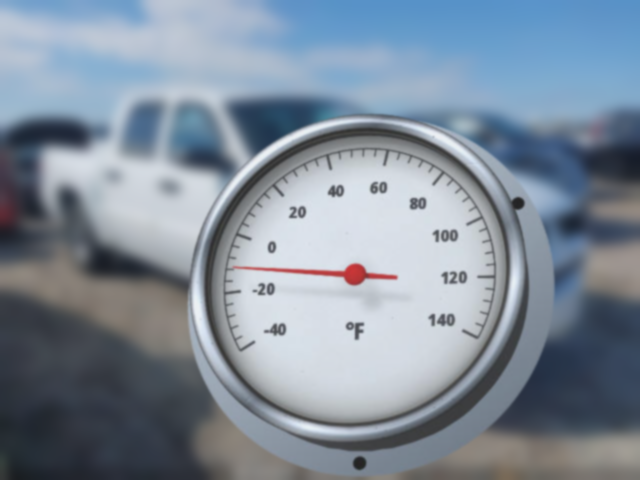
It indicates -12 °F
